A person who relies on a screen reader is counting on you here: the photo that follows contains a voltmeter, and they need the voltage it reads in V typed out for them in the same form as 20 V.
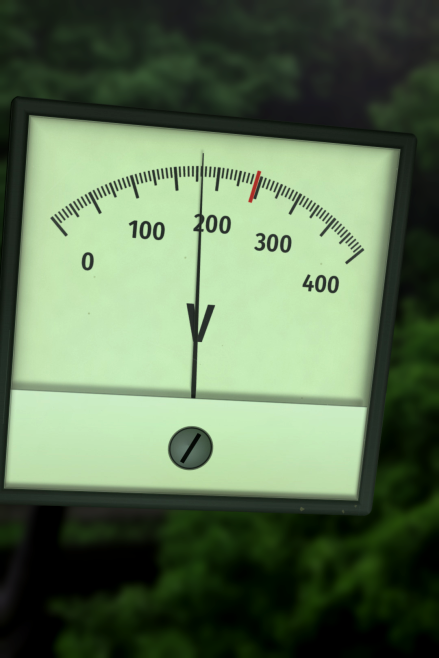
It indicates 180 V
